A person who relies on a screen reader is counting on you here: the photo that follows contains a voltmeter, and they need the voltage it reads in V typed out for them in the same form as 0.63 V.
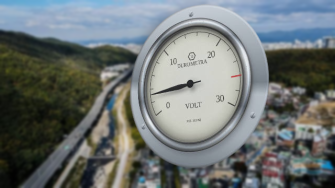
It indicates 3 V
